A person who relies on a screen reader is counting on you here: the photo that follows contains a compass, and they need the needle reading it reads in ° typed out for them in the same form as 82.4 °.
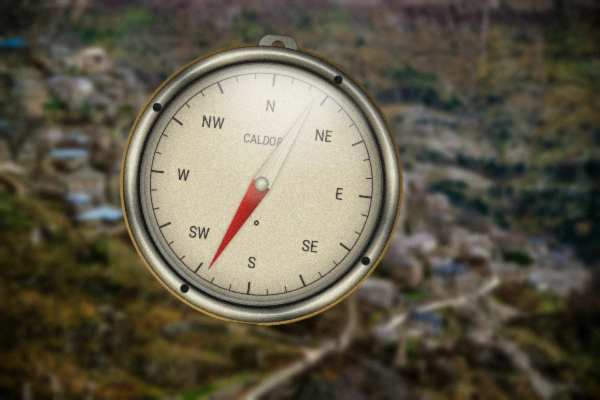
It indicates 205 °
